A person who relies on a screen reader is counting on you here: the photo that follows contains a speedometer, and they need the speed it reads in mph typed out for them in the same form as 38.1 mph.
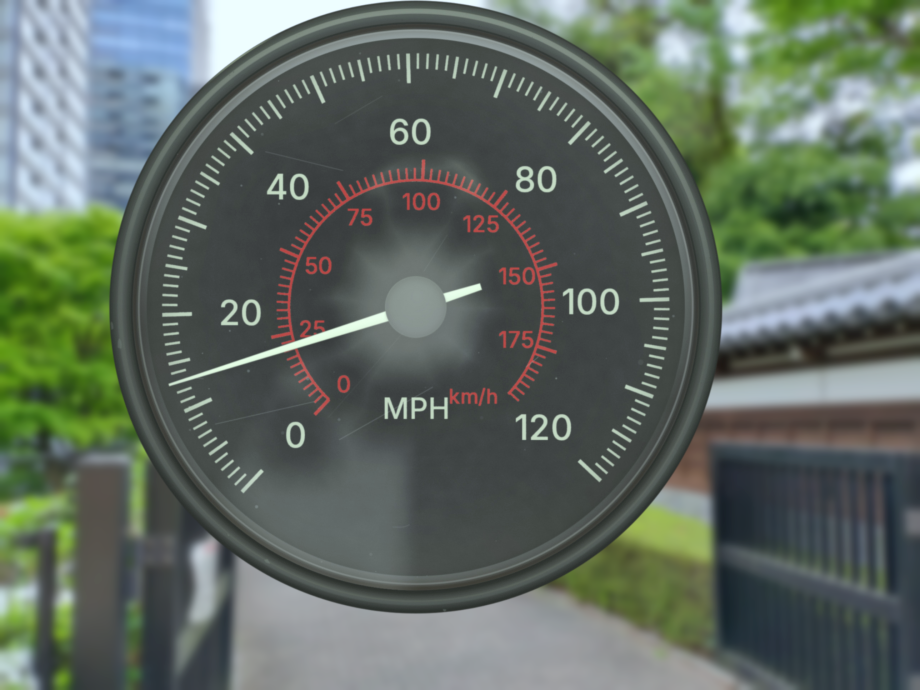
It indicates 13 mph
